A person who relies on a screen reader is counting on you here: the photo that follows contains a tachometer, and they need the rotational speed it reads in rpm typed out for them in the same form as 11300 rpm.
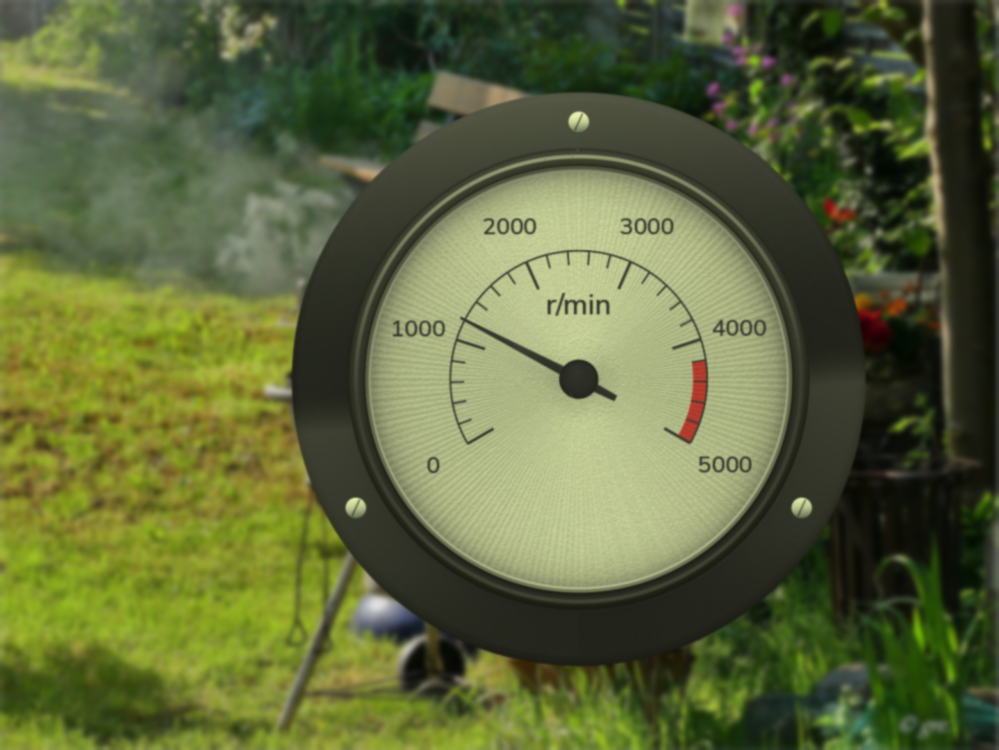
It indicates 1200 rpm
